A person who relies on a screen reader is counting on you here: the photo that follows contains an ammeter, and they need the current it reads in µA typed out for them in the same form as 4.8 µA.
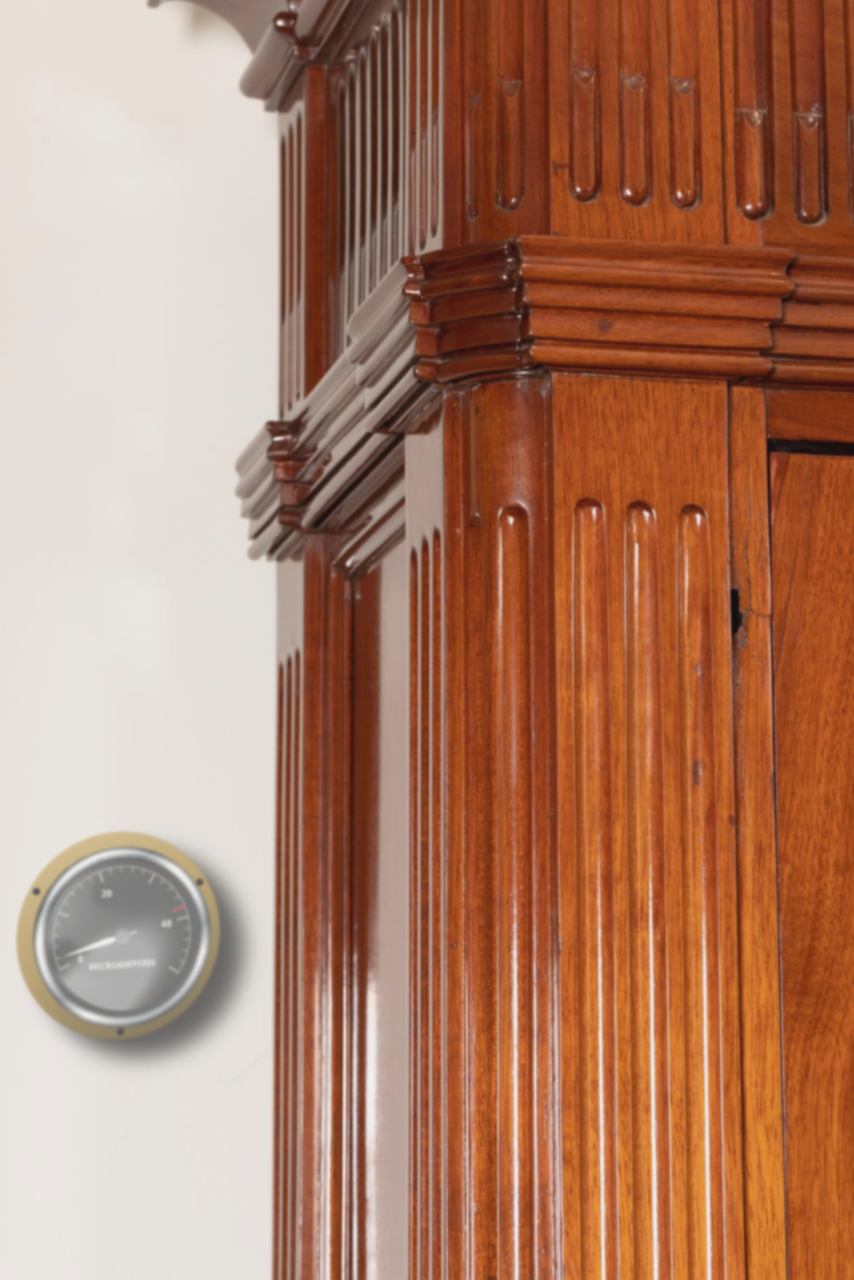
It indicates 2 µA
